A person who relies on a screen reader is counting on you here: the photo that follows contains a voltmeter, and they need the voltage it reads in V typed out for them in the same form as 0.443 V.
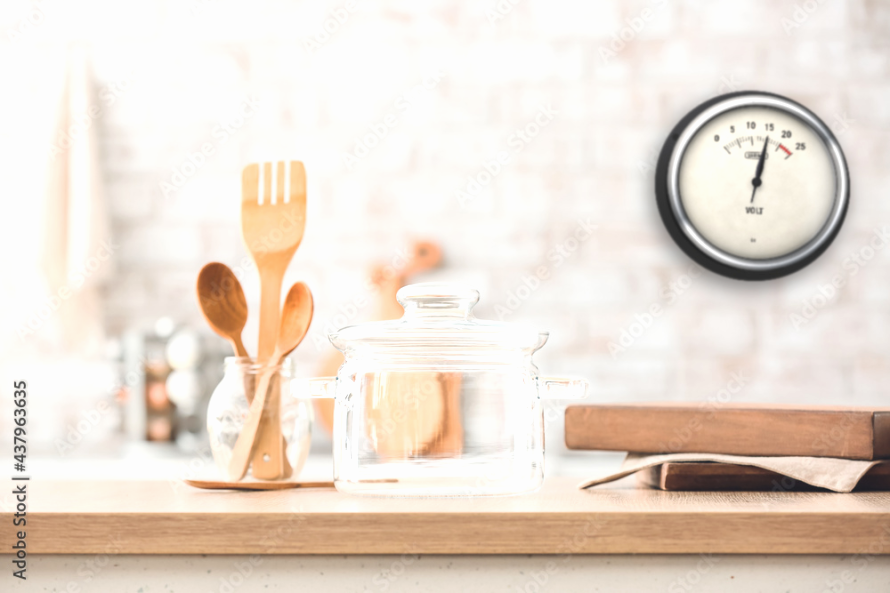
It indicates 15 V
